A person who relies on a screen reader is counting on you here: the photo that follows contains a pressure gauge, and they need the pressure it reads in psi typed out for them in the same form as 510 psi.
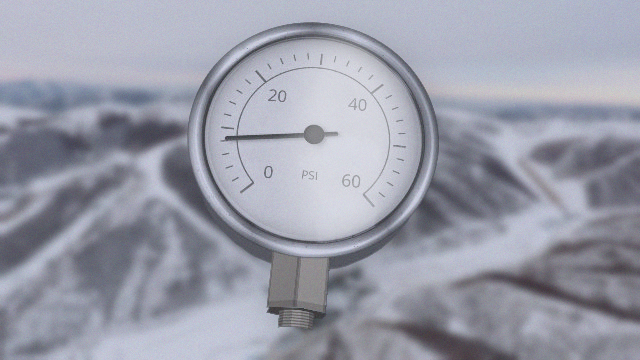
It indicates 8 psi
